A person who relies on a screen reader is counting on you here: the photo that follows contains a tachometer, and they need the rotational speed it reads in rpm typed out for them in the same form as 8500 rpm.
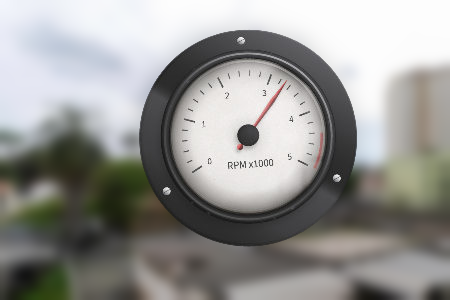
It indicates 3300 rpm
